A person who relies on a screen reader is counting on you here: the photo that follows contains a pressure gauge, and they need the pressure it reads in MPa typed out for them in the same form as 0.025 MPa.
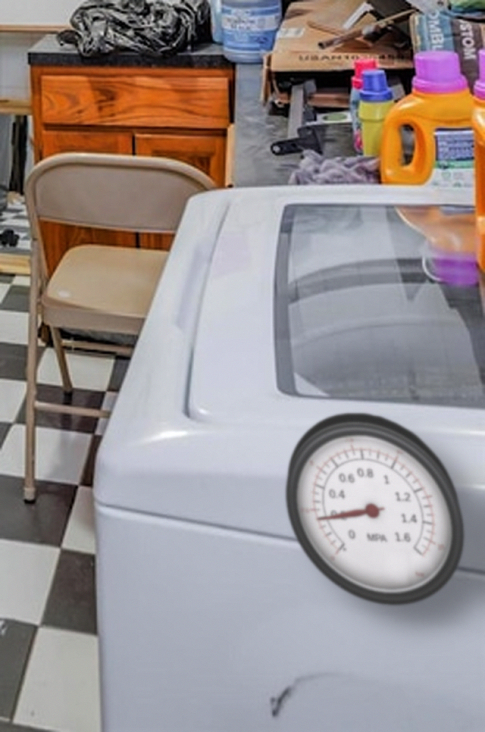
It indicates 0.2 MPa
